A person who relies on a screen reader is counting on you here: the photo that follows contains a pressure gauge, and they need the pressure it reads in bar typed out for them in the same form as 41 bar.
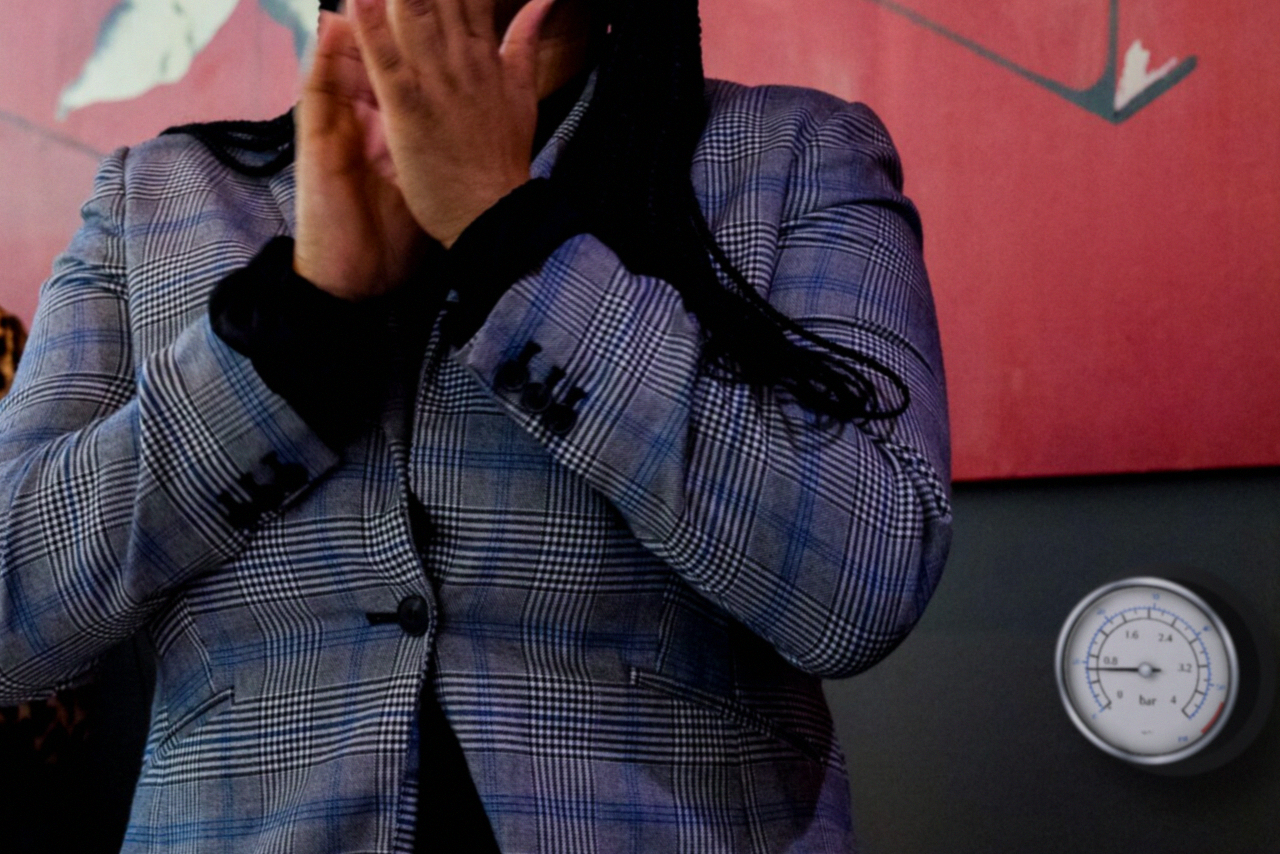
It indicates 0.6 bar
